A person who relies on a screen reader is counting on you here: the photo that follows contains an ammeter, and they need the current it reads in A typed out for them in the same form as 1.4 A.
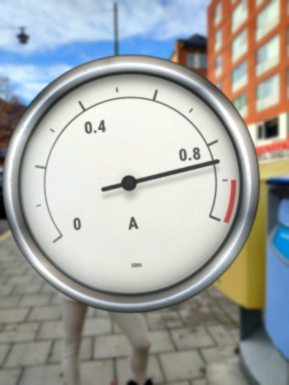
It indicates 0.85 A
